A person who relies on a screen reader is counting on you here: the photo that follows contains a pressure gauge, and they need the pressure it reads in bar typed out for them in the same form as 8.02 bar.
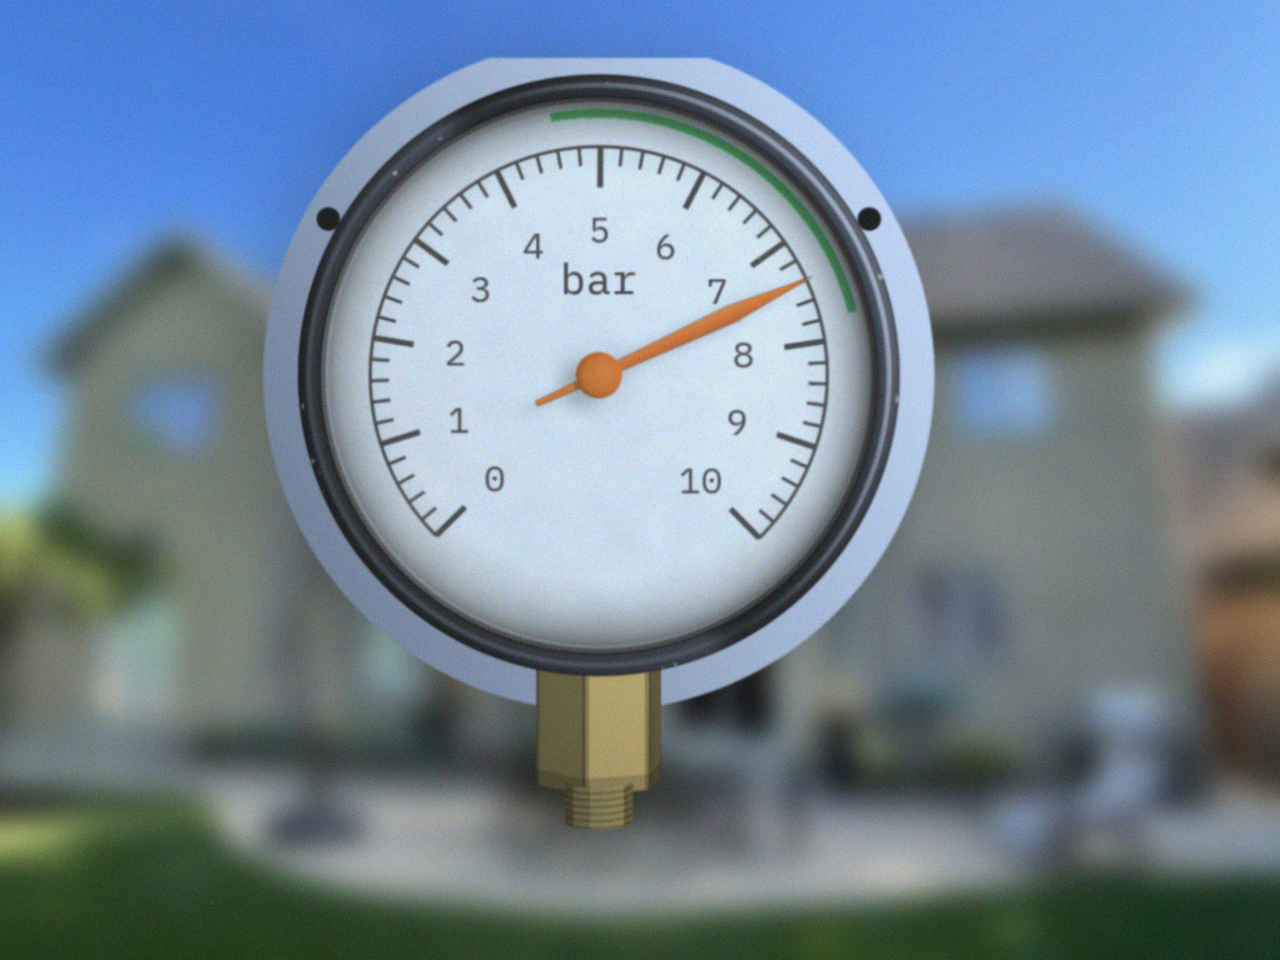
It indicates 7.4 bar
